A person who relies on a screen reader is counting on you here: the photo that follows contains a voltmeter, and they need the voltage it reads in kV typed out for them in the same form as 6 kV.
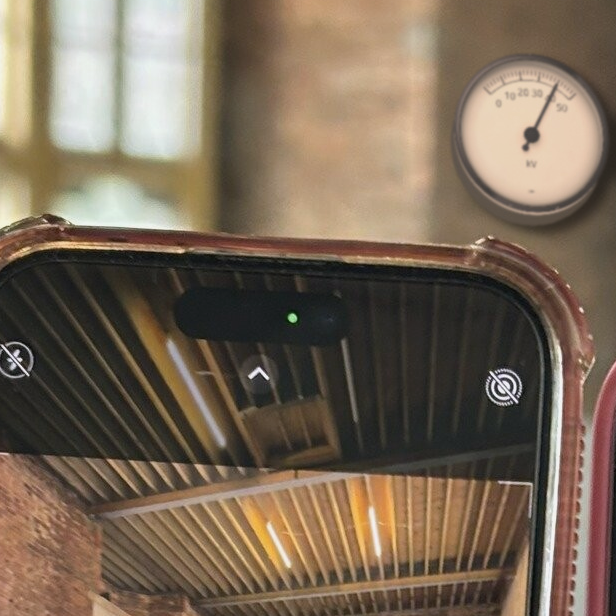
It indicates 40 kV
